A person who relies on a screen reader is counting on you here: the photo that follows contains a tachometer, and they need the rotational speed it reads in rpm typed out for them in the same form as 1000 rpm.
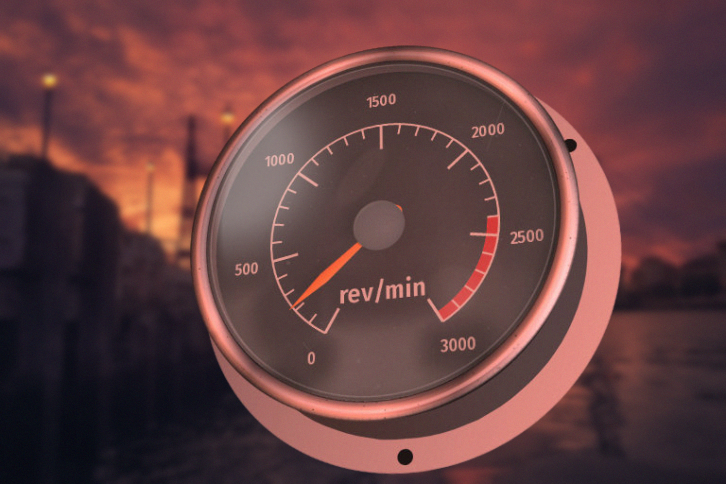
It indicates 200 rpm
